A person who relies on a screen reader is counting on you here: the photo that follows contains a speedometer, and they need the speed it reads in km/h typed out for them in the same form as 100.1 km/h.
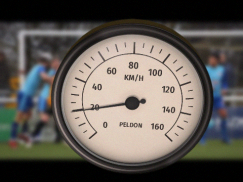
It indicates 20 km/h
